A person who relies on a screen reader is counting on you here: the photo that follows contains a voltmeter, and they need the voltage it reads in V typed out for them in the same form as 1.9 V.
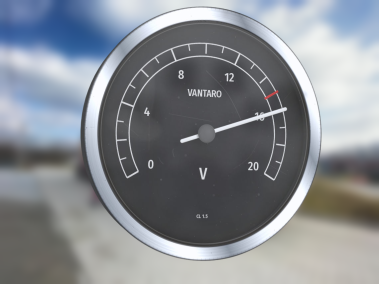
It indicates 16 V
